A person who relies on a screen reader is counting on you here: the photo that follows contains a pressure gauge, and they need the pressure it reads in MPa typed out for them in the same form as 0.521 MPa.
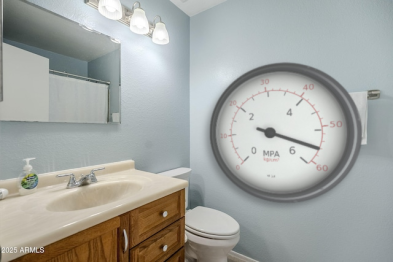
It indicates 5.5 MPa
